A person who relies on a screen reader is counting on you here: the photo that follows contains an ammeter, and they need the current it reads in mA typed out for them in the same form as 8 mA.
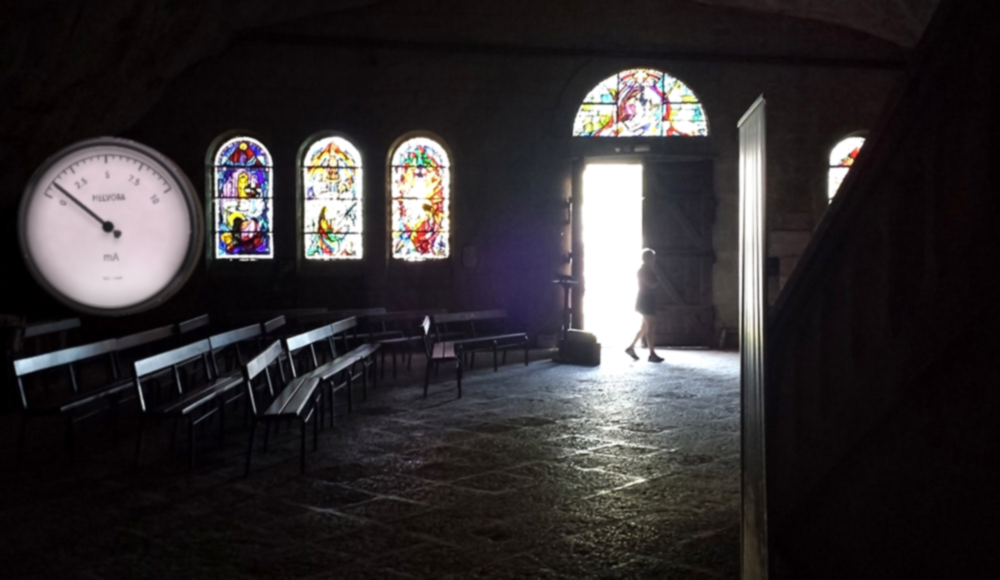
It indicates 1 mA
